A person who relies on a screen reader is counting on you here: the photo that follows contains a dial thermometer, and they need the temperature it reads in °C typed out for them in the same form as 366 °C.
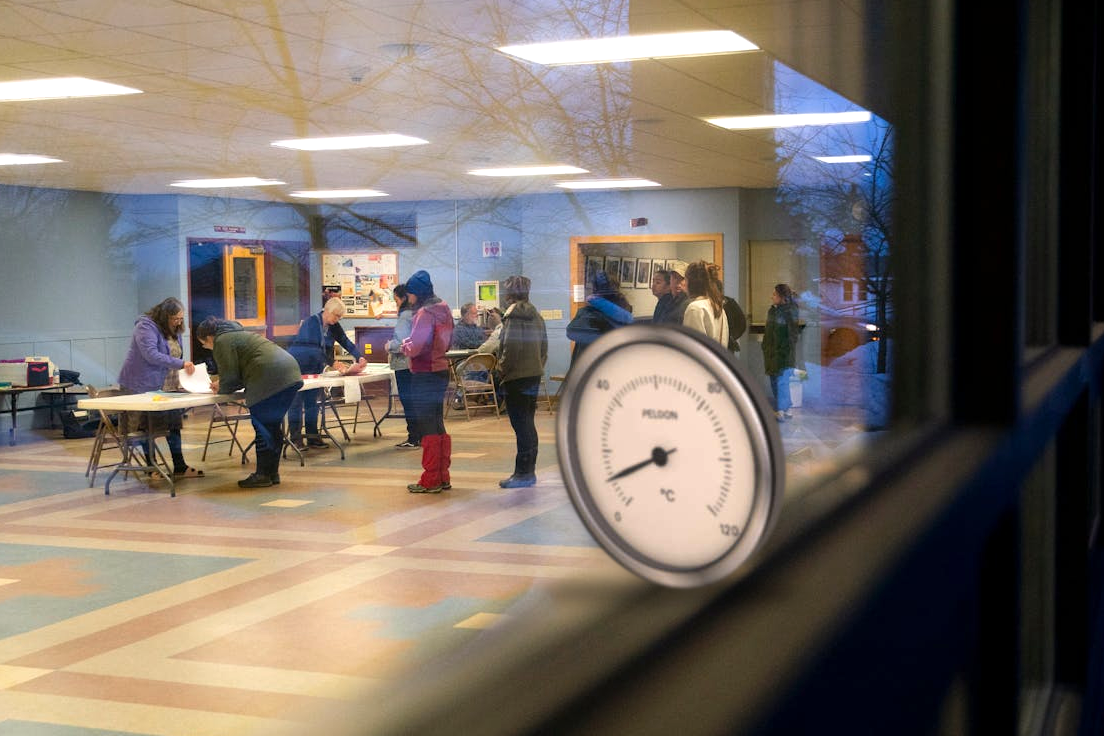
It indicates 10 °C
